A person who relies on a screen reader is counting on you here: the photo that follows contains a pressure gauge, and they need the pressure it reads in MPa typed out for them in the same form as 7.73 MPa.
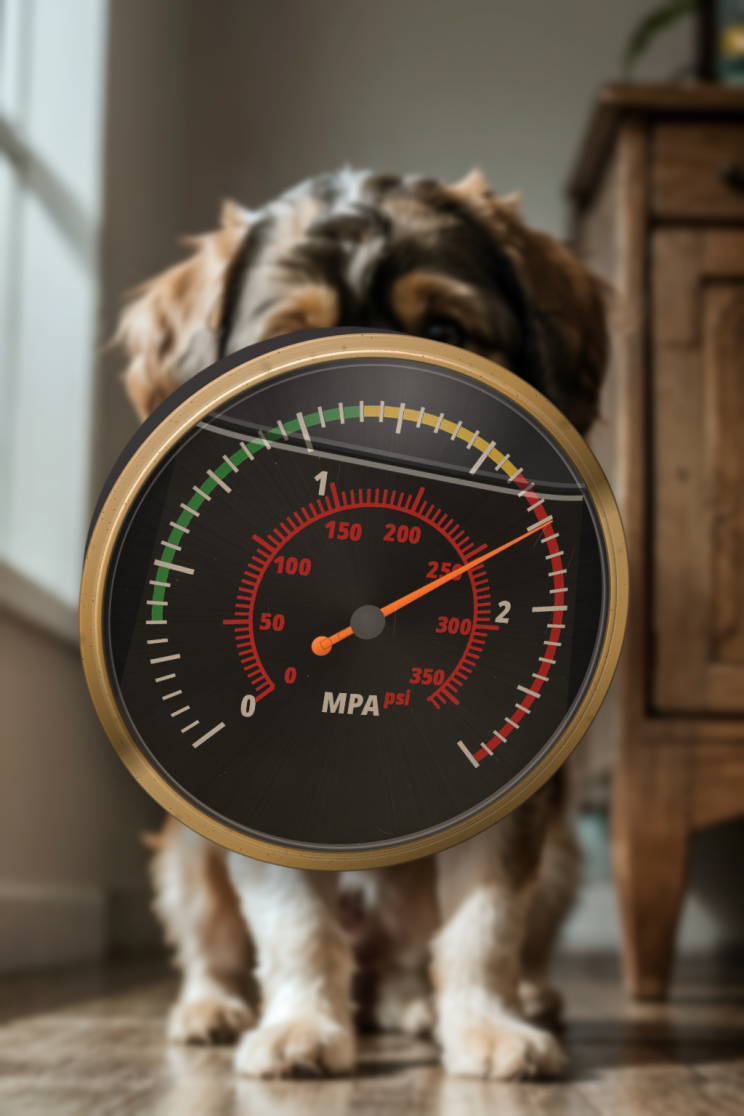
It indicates 1.75 MPa
